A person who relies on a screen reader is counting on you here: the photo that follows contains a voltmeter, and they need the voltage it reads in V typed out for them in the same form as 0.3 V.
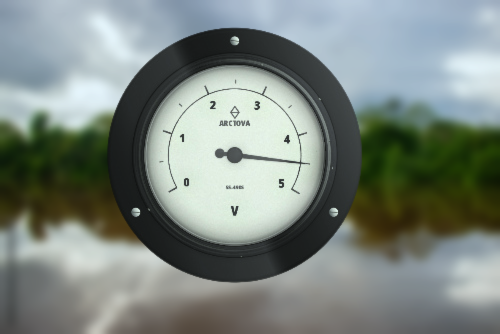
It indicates 4.5 V
